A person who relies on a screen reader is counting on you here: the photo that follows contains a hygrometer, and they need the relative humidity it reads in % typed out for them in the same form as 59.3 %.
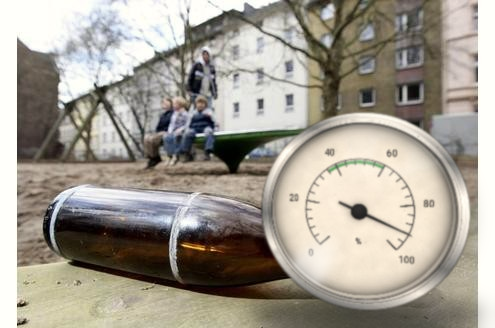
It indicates 92 %
